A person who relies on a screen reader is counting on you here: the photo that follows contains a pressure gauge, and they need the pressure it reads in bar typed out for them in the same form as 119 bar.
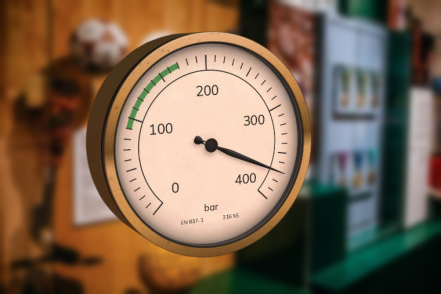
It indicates 370 bar
